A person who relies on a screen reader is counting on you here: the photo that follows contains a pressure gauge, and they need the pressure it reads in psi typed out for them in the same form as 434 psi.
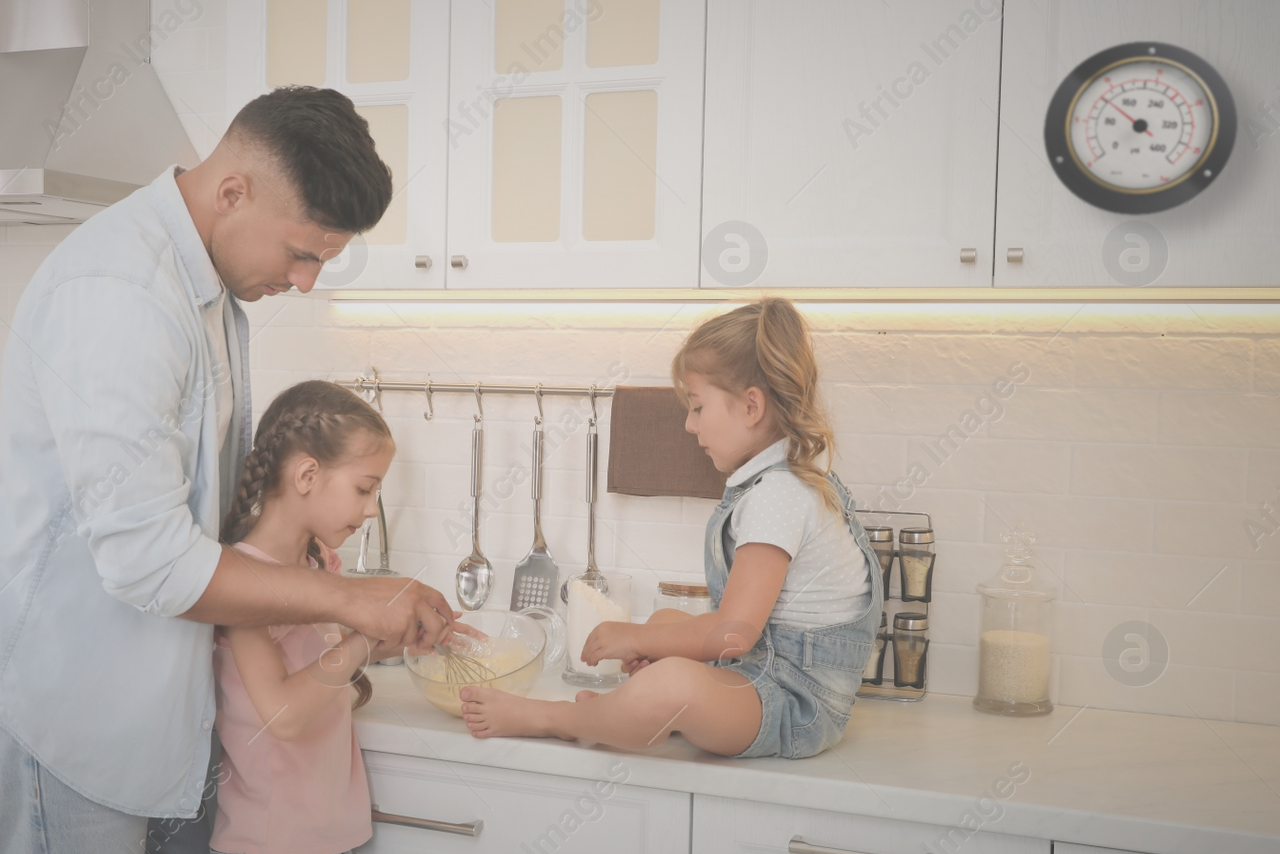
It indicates 120 psi
